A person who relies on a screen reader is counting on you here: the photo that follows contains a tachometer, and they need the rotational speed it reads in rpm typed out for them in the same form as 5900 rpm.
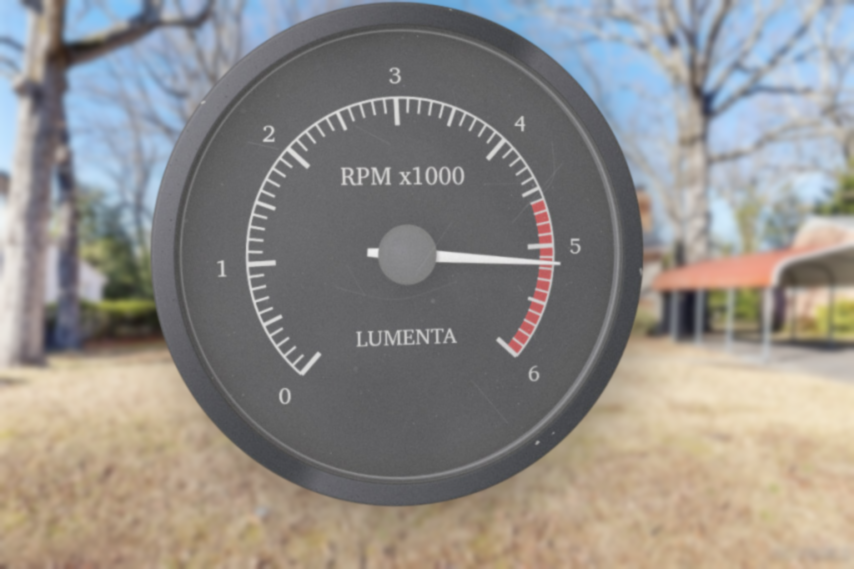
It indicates 5150 rpm
